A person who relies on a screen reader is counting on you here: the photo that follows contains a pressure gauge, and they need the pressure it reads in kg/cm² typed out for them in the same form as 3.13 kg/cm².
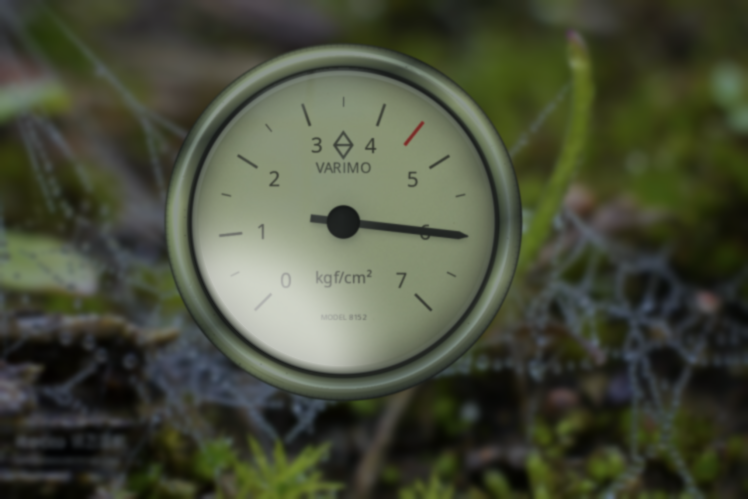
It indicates 6 kg/cm²
